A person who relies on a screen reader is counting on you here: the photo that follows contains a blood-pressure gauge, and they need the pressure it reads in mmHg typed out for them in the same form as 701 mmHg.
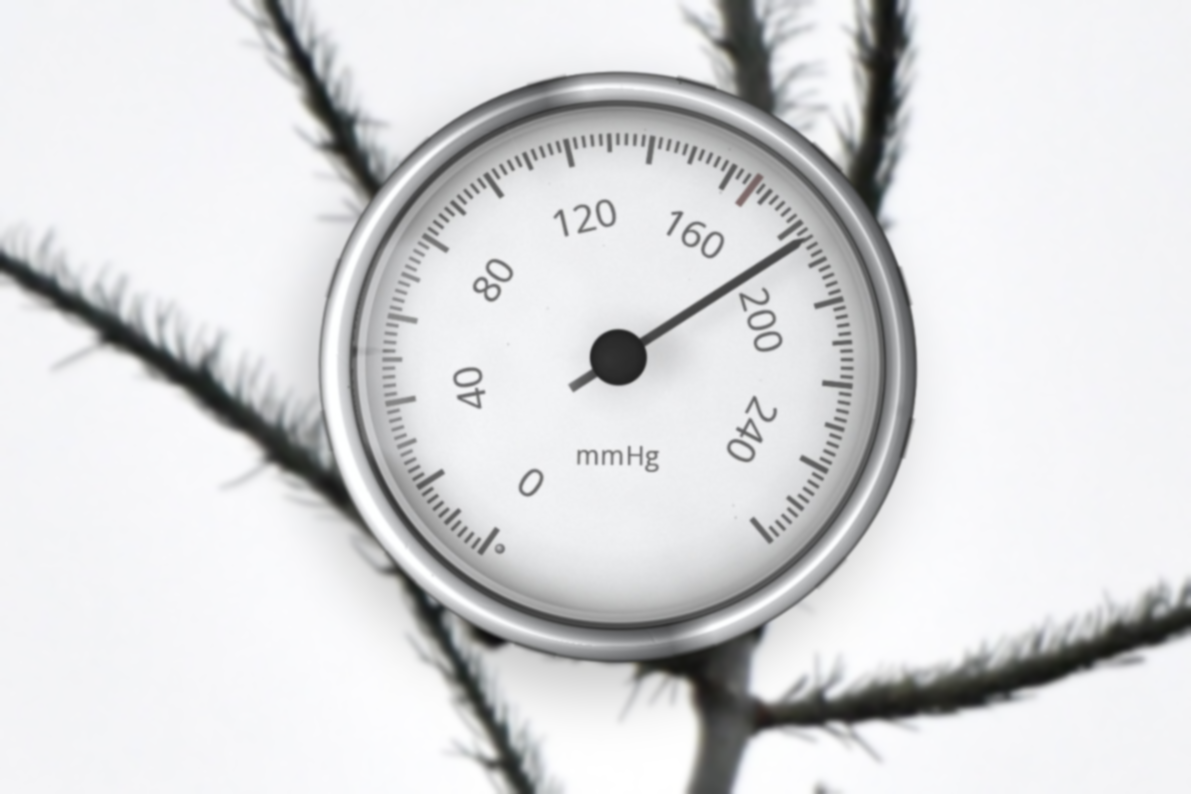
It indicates 184 mmHg
